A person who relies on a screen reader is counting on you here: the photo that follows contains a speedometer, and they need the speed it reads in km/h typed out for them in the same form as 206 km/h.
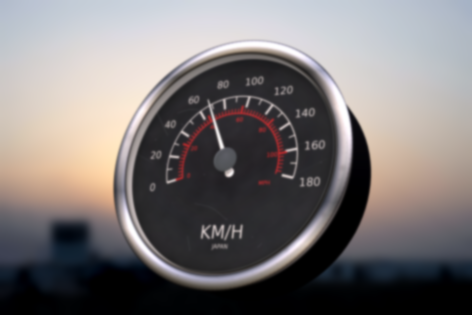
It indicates 70 km/h
